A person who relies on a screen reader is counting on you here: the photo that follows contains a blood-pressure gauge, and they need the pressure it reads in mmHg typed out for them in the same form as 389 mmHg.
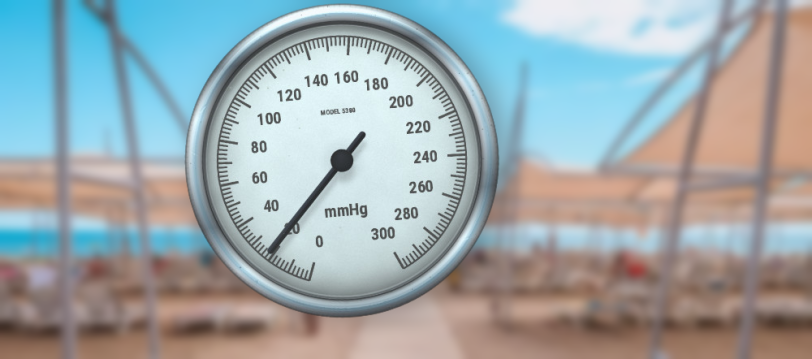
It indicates 22 mmHg
